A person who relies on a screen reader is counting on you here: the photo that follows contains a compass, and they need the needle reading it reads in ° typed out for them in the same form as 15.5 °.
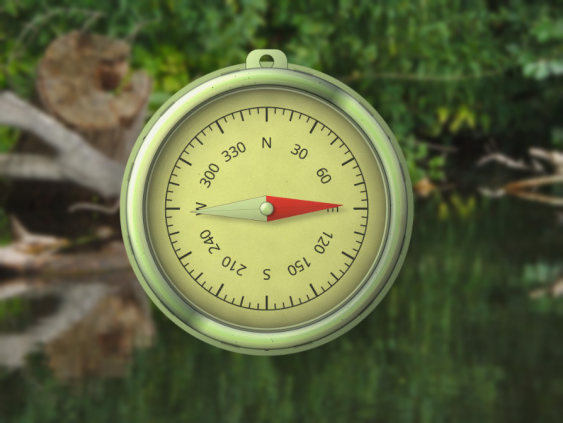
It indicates 87.5 °
